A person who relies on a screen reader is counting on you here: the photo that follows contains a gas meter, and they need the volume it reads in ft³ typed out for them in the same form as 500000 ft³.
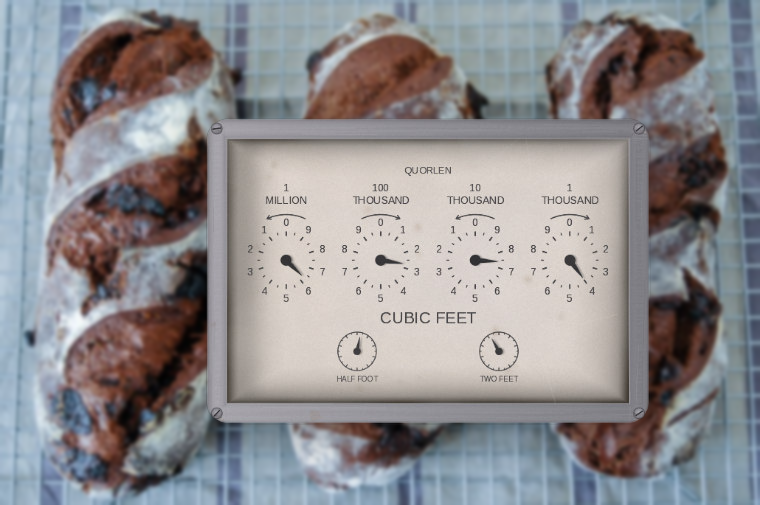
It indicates 627400 ft³
